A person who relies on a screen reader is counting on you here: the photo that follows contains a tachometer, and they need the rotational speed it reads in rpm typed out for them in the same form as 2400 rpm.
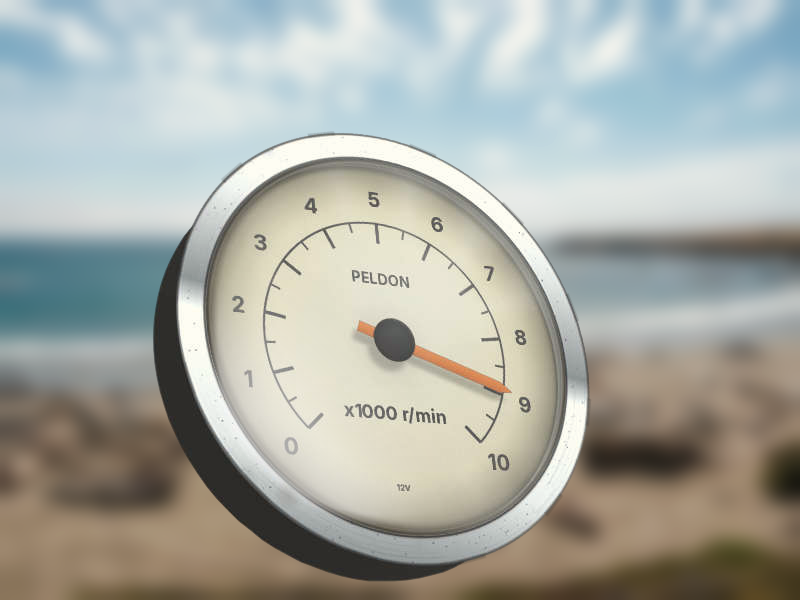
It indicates 9000 rpm
